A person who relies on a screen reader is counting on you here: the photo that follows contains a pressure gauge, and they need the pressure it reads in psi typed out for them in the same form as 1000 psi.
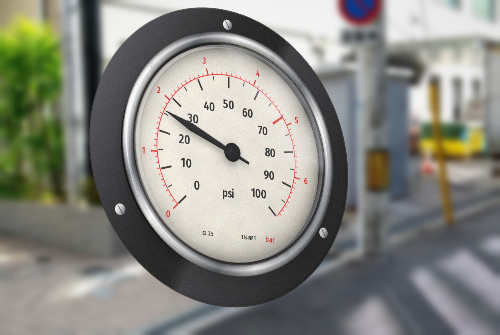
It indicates 25 psi
